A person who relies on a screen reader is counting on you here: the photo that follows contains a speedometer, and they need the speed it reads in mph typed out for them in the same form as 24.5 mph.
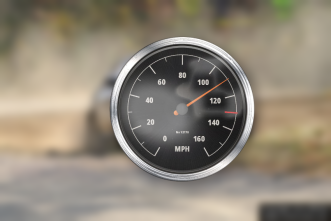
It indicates 110 mph
